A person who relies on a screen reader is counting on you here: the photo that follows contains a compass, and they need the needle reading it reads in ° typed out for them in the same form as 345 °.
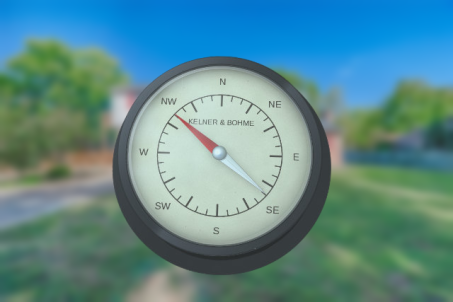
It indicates 310 °
